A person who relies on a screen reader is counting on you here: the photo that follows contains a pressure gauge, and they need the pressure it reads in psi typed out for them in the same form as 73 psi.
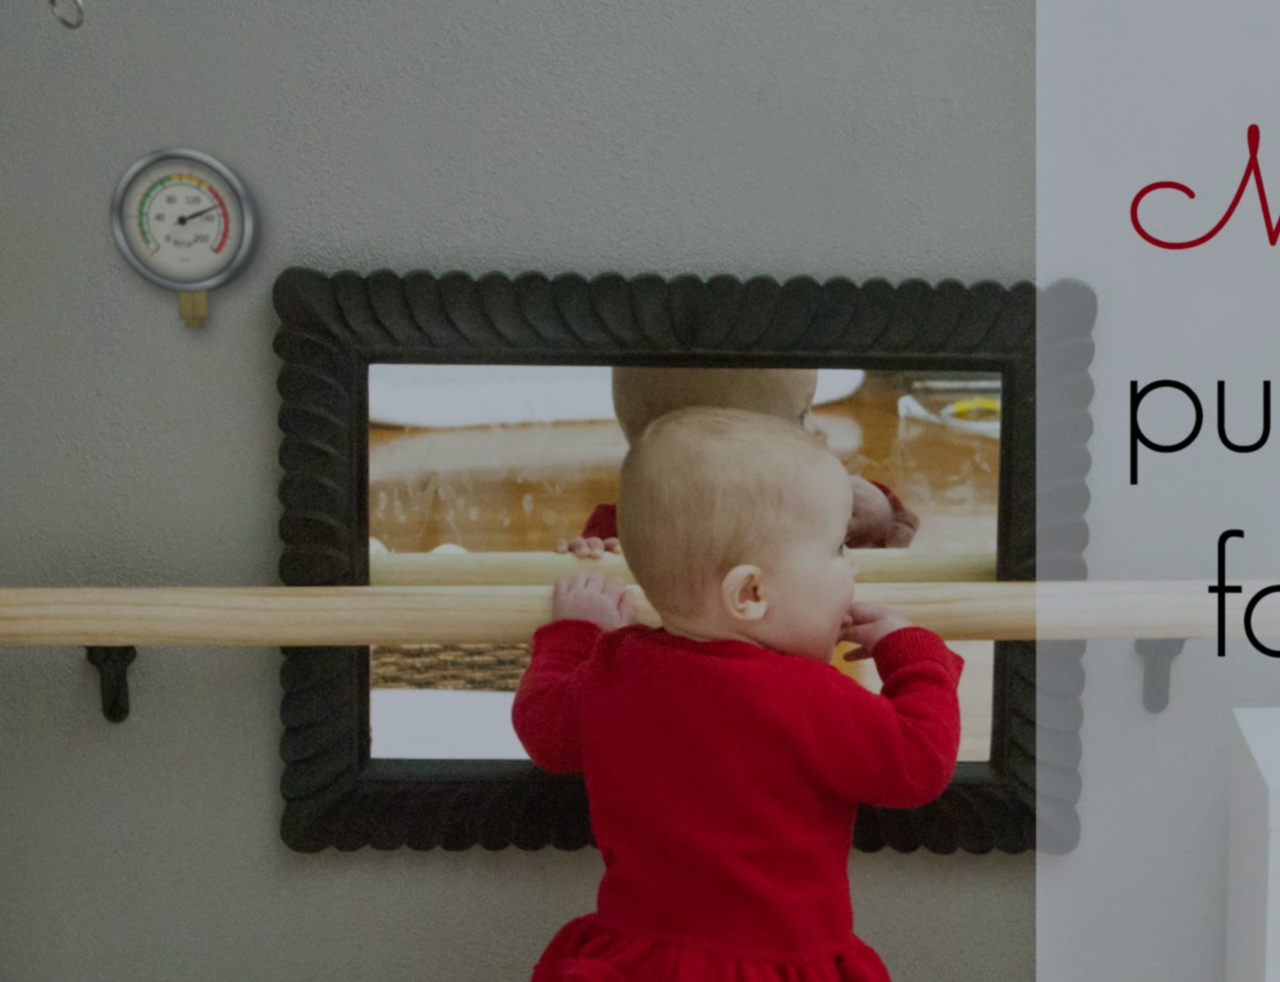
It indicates 150 psi
